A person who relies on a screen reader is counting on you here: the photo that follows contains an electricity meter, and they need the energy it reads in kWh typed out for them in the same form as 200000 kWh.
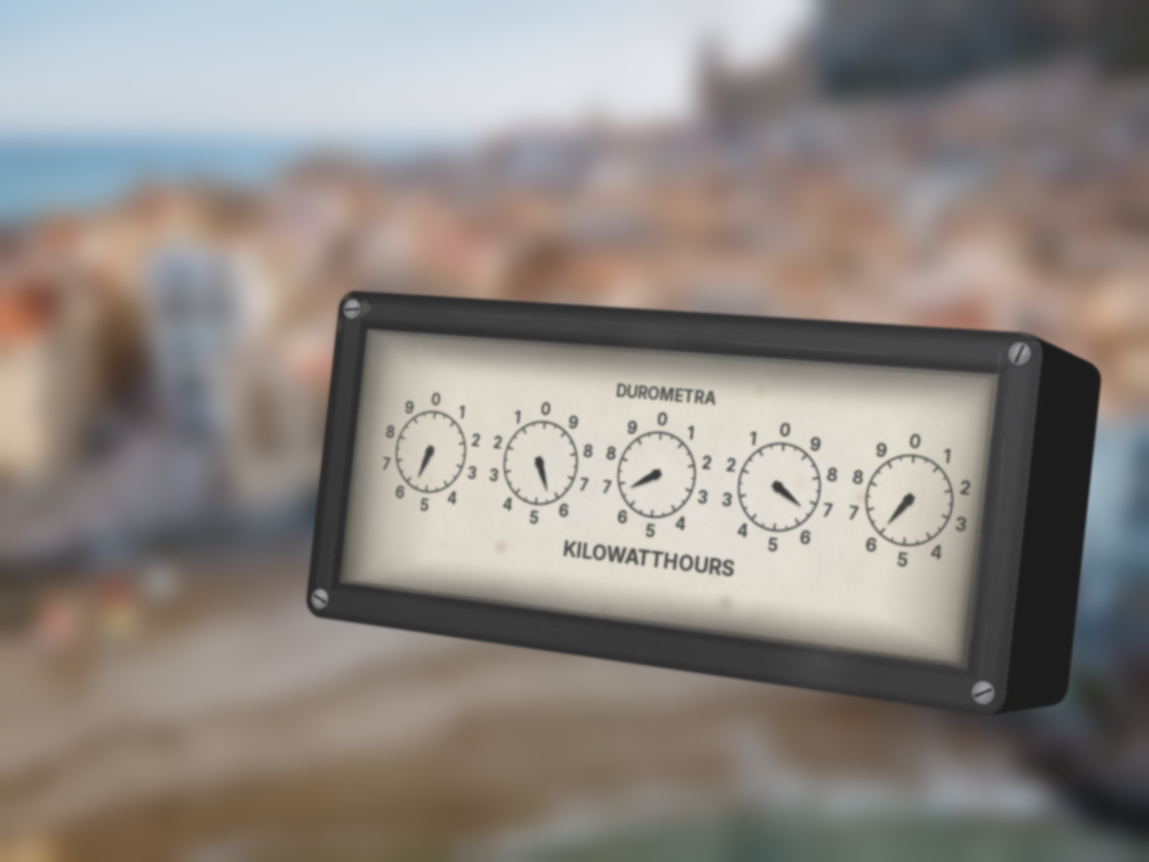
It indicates 55666 kWh
